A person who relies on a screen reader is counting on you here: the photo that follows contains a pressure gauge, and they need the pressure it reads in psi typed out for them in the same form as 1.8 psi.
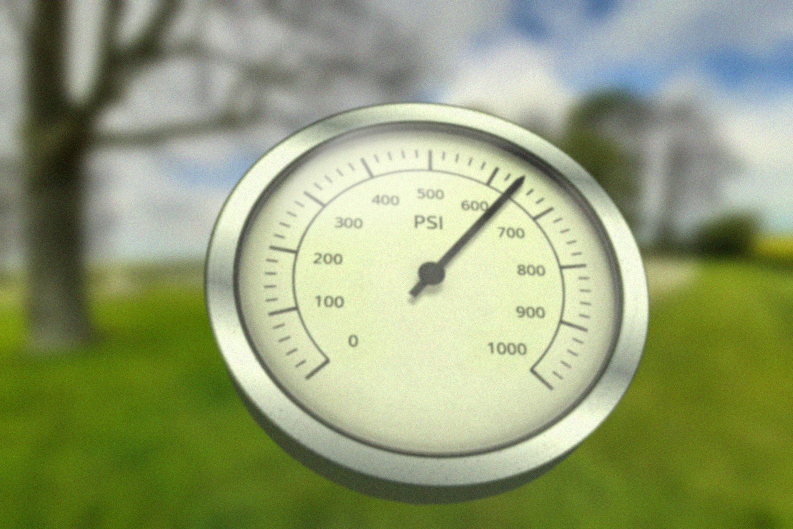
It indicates 640 psi
